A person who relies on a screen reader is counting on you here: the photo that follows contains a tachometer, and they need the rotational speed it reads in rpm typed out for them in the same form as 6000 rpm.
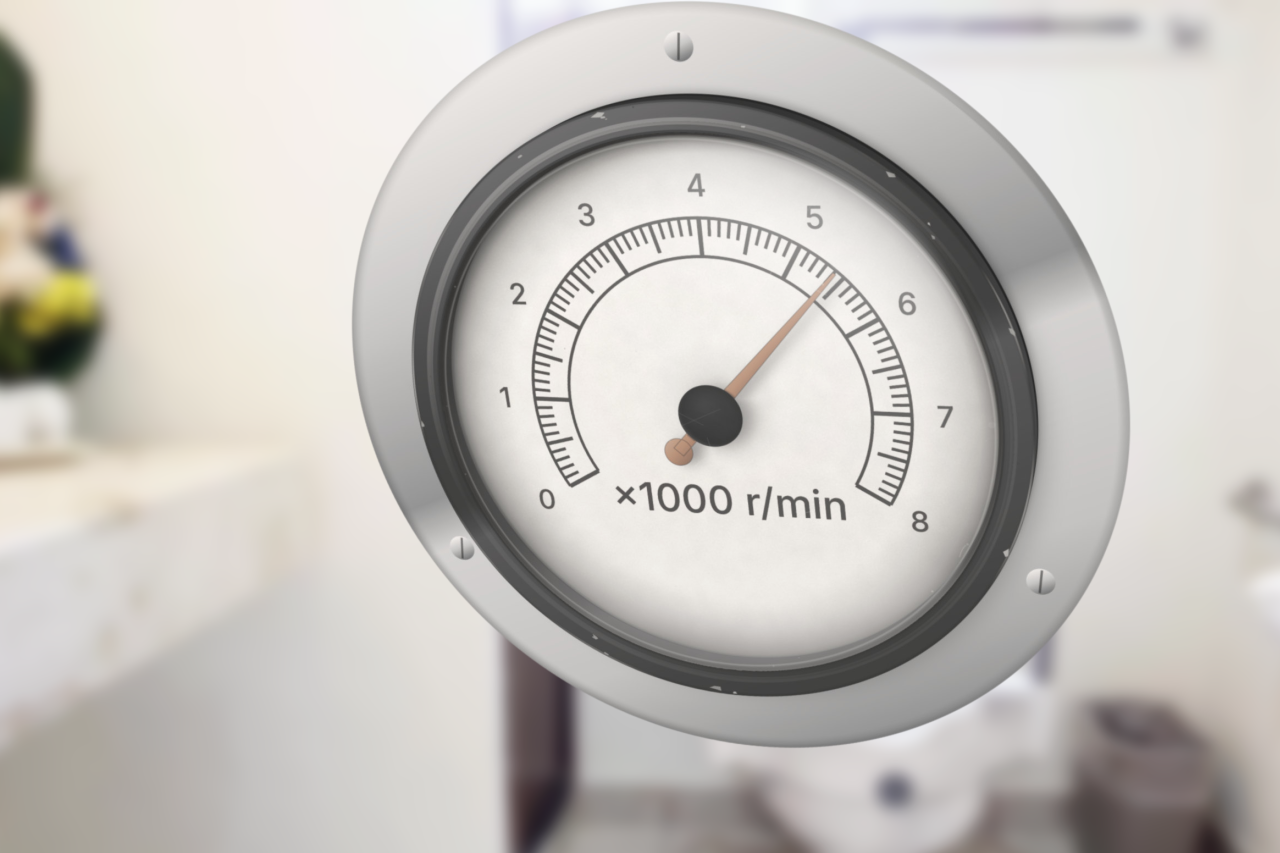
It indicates 5400 rpm
